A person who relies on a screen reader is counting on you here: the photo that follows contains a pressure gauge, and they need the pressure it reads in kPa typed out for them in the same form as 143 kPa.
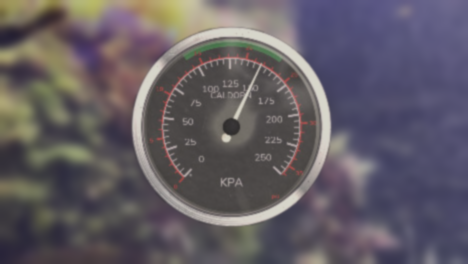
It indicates 150 kPa
